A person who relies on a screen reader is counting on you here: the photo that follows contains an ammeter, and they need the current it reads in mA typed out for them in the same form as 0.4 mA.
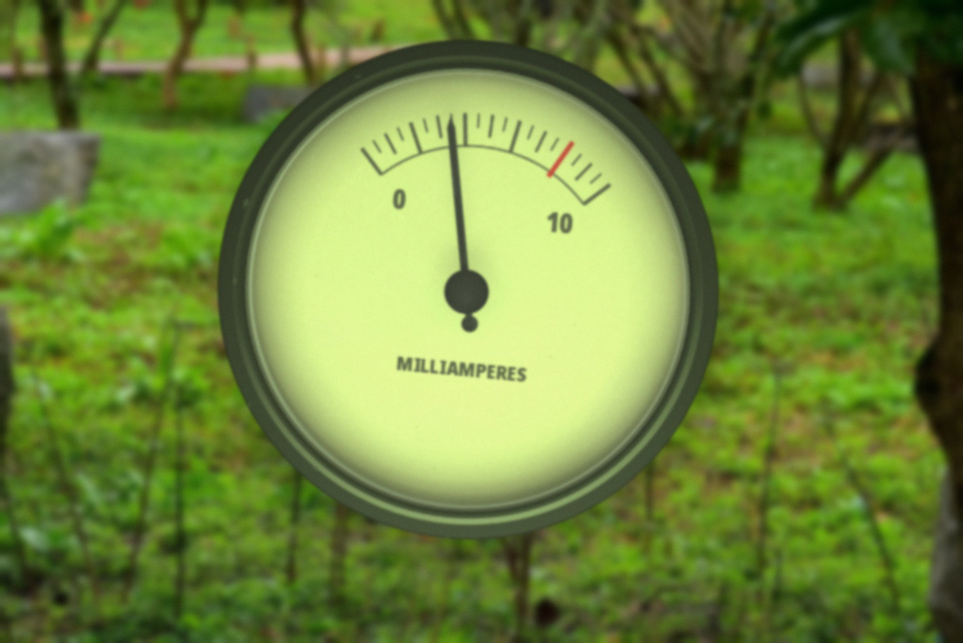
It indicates 3.5 mA
